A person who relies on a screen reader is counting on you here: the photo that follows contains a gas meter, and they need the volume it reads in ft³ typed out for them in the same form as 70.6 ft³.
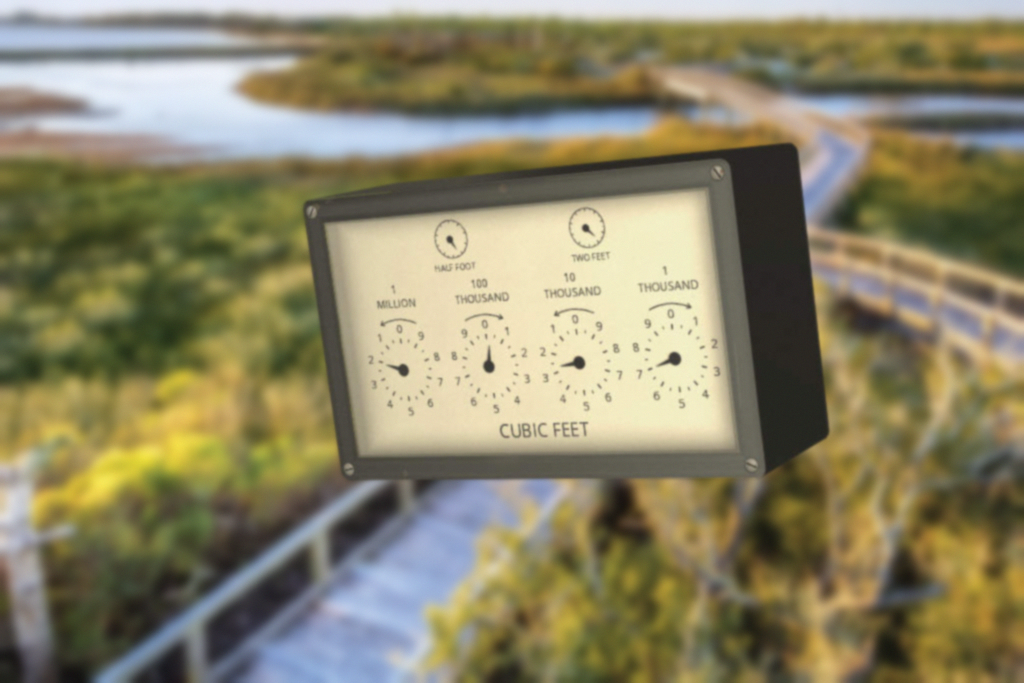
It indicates 202700 ft³
